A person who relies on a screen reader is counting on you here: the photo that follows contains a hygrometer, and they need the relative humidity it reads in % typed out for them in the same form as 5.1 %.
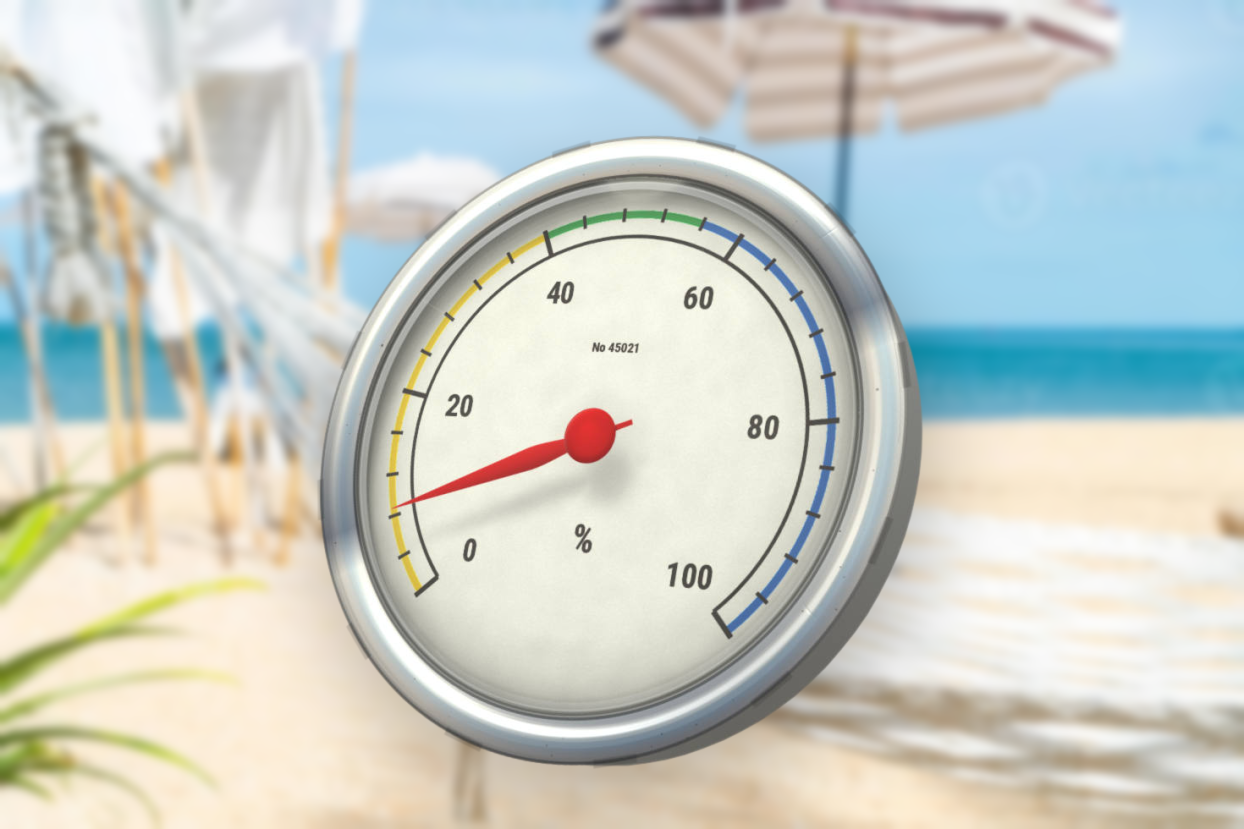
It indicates 8 %
